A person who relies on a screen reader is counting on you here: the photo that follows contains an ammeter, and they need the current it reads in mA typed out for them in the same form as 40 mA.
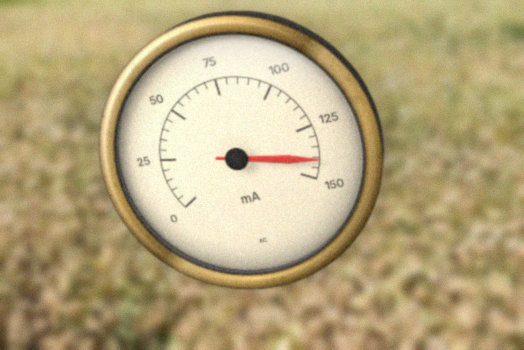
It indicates 140 mA
